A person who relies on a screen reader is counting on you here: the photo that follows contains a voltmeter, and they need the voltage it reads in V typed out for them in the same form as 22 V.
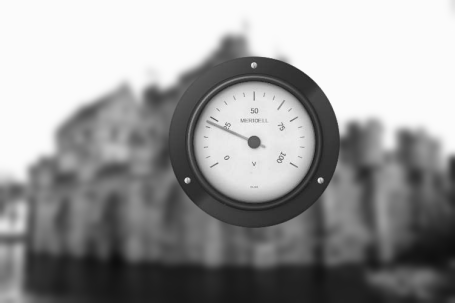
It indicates 22.5 V
